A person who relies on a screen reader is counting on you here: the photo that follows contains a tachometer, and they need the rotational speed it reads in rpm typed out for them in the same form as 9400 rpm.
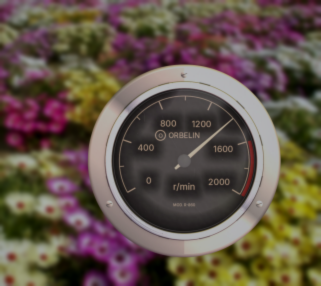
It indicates 1400 rpm
